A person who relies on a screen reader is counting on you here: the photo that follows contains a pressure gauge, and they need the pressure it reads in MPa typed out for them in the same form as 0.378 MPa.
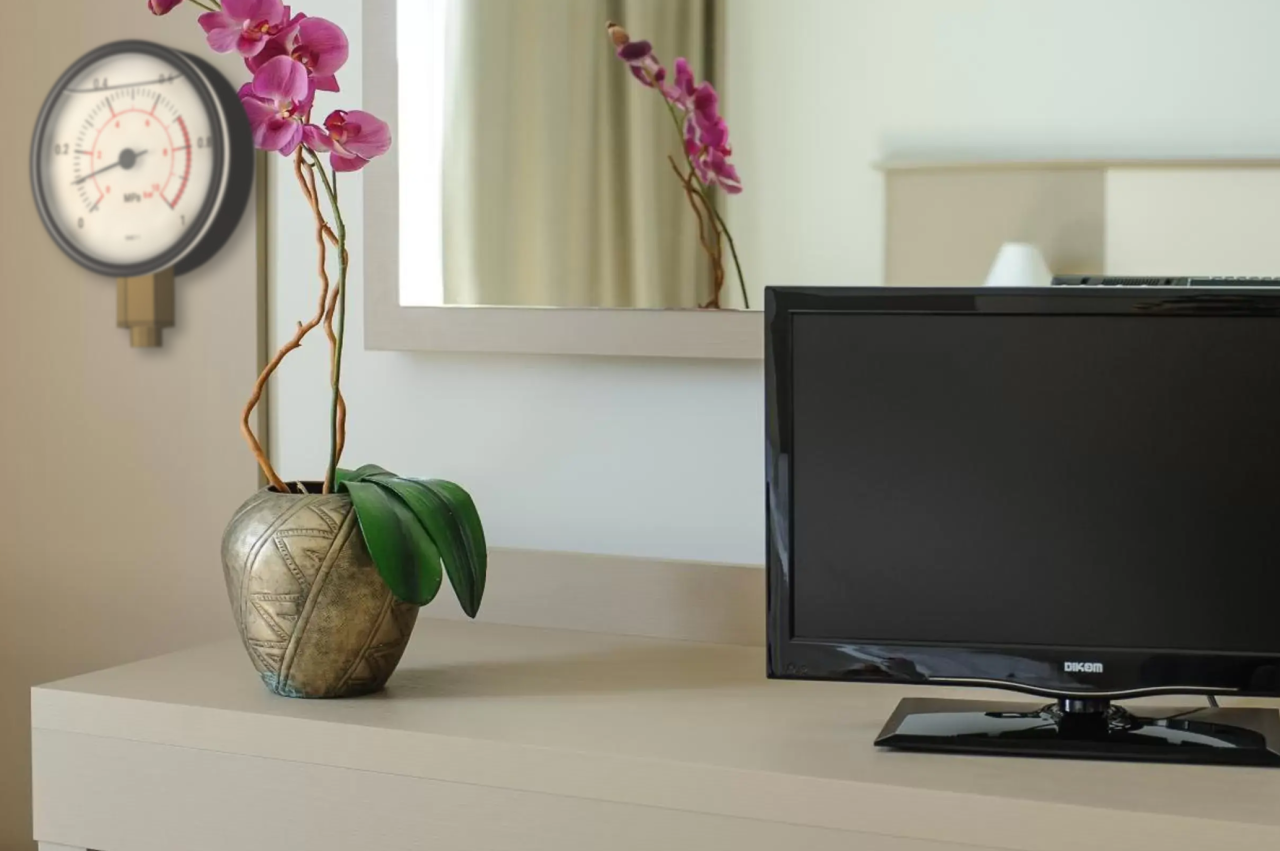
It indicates 0.1 MPa
